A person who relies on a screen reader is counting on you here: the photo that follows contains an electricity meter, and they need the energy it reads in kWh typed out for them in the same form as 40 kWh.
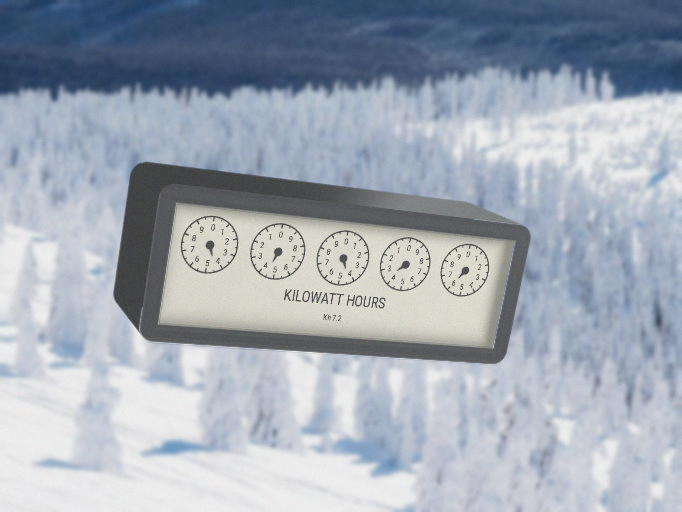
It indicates 44436 kWh
